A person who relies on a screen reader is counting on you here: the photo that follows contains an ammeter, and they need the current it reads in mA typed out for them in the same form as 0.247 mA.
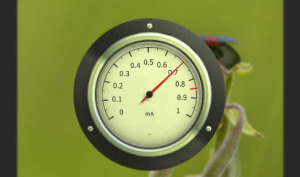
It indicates 0.7 mA
